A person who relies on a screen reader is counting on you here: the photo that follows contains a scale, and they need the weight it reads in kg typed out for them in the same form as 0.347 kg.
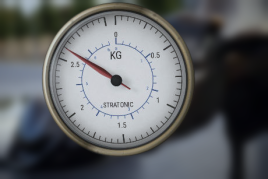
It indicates 2.6 kg
